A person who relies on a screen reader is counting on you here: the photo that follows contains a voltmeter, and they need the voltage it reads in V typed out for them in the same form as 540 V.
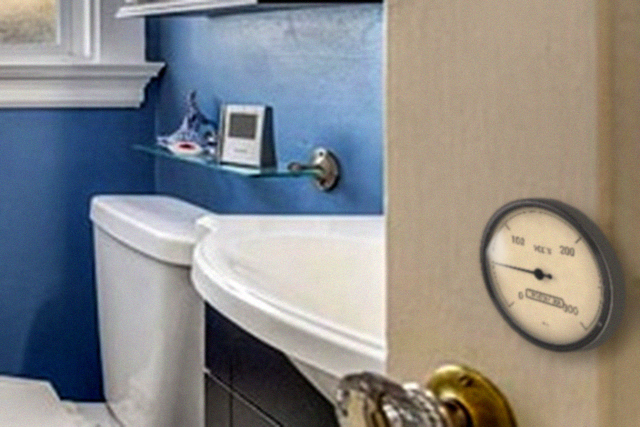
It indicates 50 V
